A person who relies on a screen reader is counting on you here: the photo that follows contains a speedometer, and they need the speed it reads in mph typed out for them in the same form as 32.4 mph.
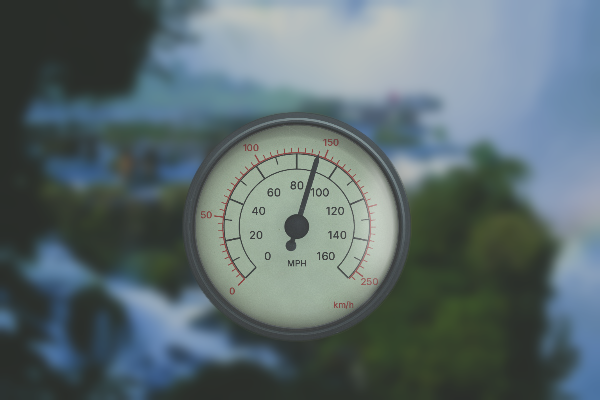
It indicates 90 mph
